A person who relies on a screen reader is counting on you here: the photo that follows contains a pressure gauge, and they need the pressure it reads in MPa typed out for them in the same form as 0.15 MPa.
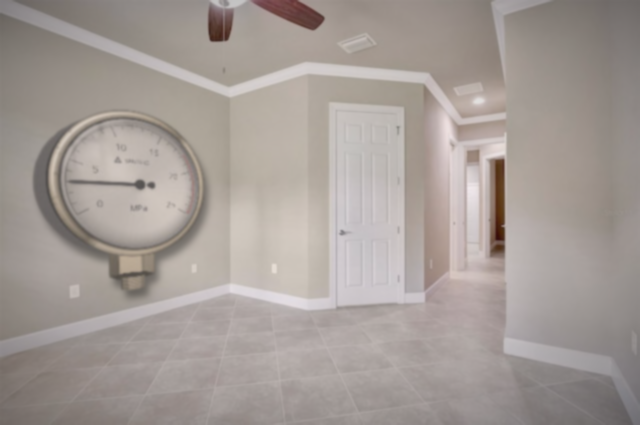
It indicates 3 MPa
